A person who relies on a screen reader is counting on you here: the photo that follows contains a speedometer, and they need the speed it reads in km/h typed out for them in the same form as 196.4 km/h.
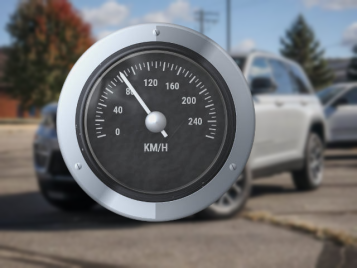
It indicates 85 km/h
